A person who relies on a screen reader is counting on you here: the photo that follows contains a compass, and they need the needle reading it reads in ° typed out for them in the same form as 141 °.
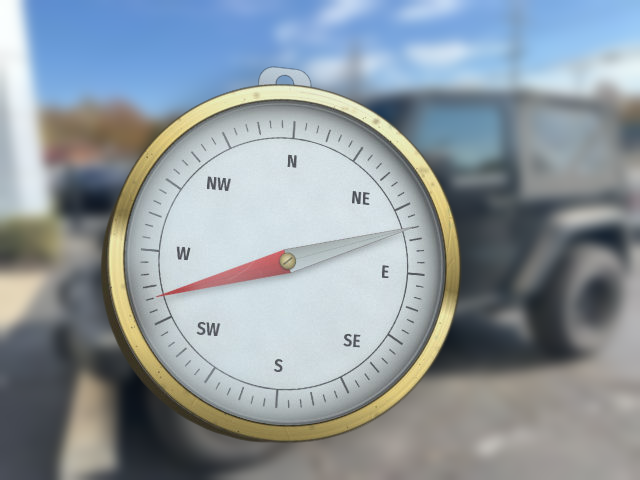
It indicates 250 °
